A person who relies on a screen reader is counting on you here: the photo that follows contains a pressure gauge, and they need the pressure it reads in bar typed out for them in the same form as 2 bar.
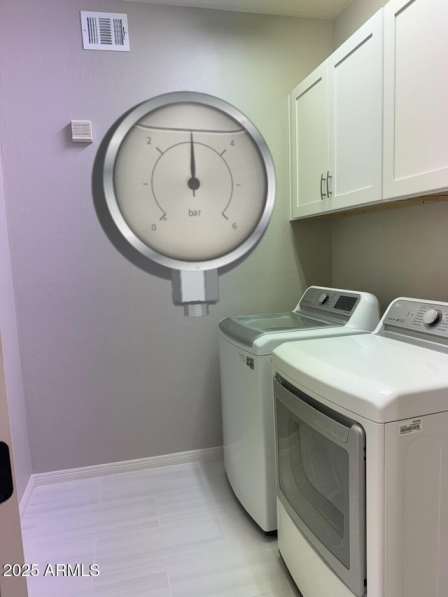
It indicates 3 bar
